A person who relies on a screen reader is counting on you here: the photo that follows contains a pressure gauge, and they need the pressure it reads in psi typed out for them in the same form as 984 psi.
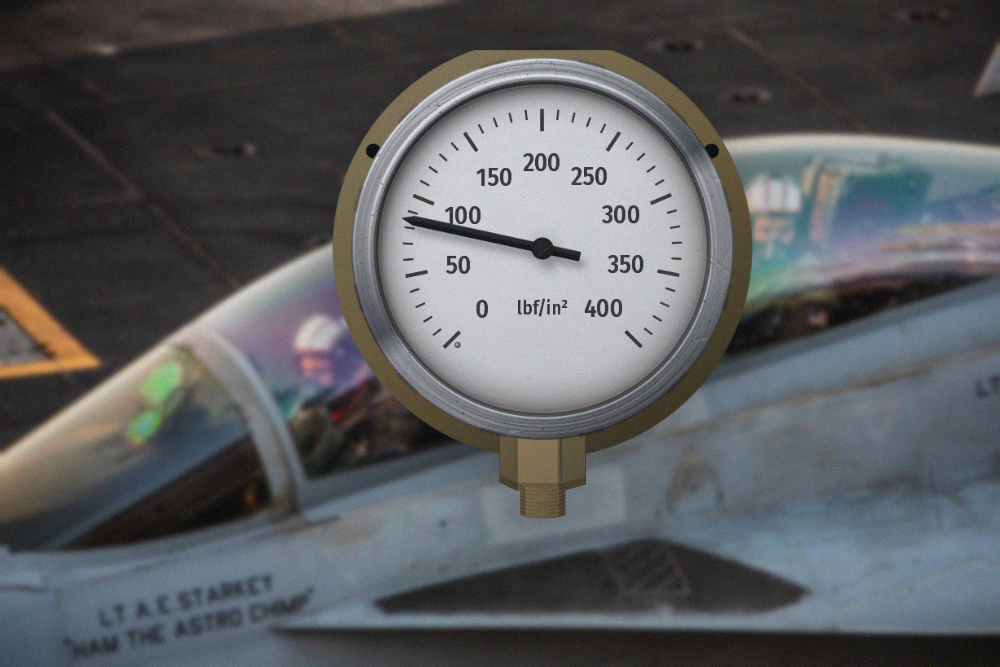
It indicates 85 psi
